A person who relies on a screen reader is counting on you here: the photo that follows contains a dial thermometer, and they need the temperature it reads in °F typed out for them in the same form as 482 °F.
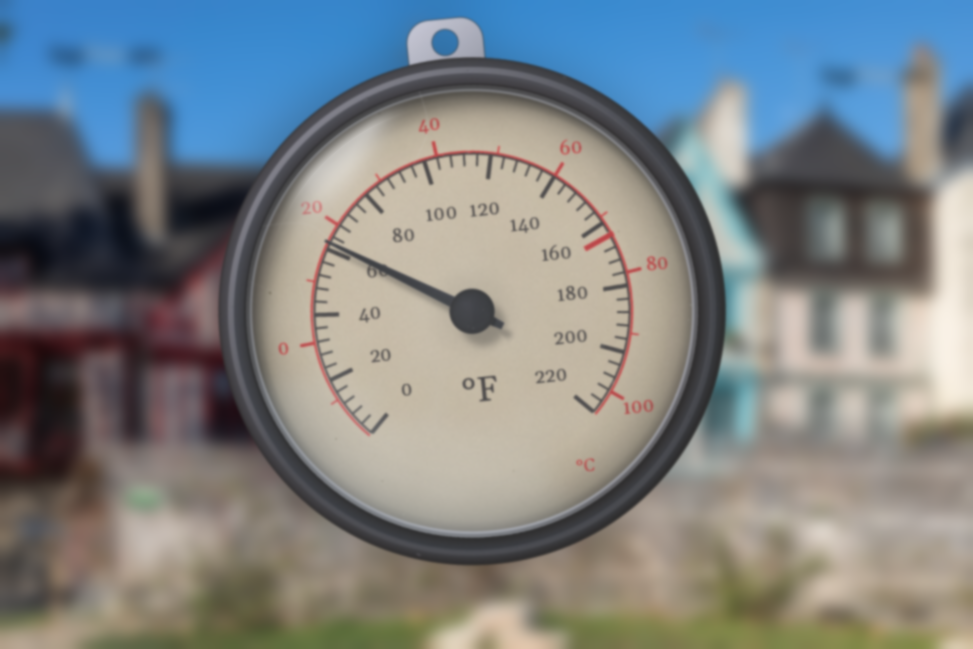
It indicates 62 °F
